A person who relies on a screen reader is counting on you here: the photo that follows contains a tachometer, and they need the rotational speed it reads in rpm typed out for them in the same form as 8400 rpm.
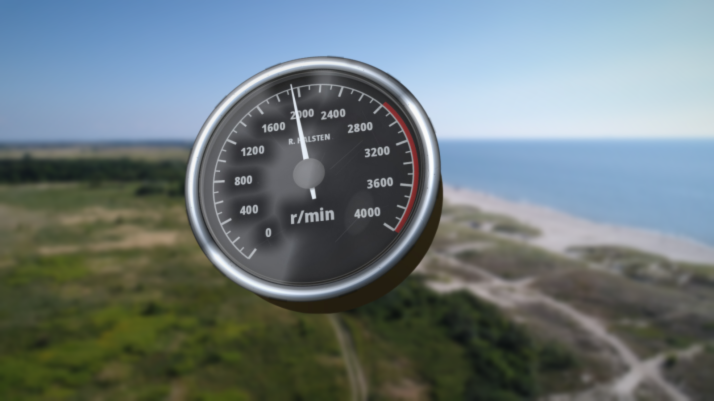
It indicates 1950 rpm
